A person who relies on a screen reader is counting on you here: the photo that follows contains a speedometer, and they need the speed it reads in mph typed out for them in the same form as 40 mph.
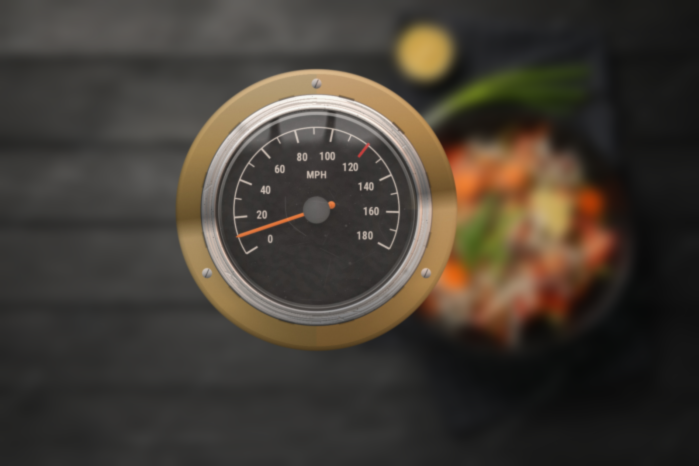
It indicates 10 mph
